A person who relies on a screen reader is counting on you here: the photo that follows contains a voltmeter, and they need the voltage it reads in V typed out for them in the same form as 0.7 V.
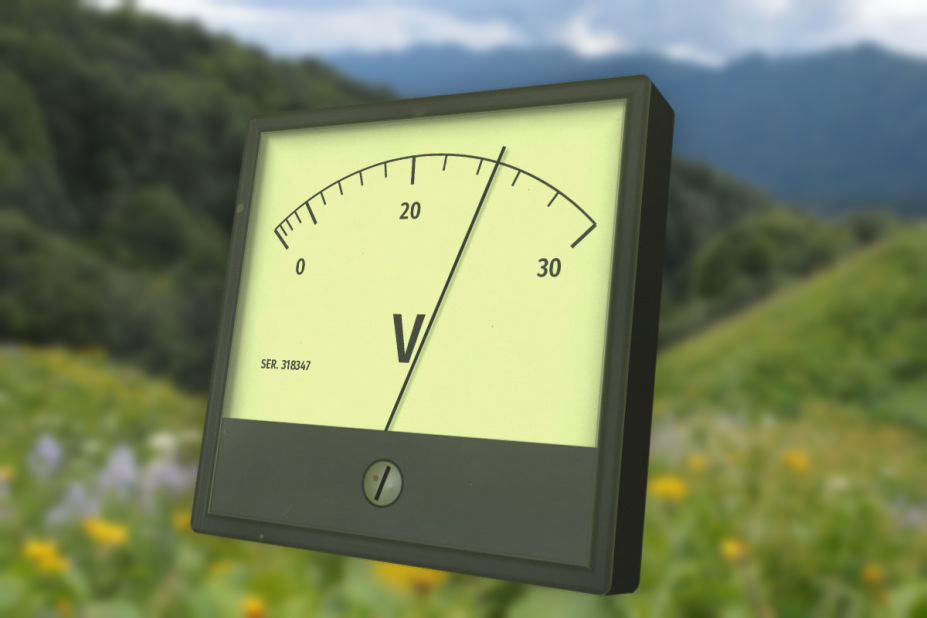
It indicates 25 V
